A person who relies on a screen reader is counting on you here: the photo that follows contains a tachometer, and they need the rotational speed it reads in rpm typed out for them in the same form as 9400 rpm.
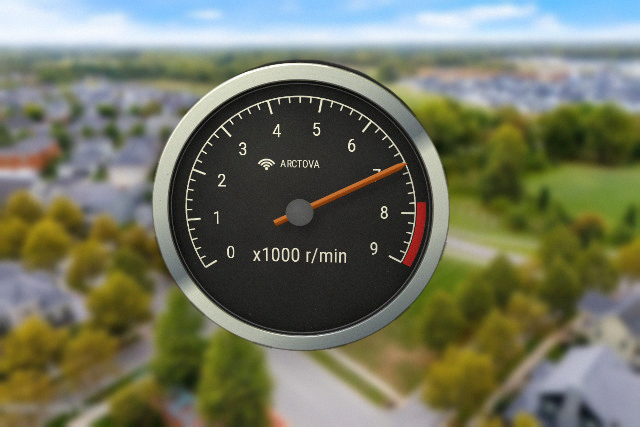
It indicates 7000 rpm
